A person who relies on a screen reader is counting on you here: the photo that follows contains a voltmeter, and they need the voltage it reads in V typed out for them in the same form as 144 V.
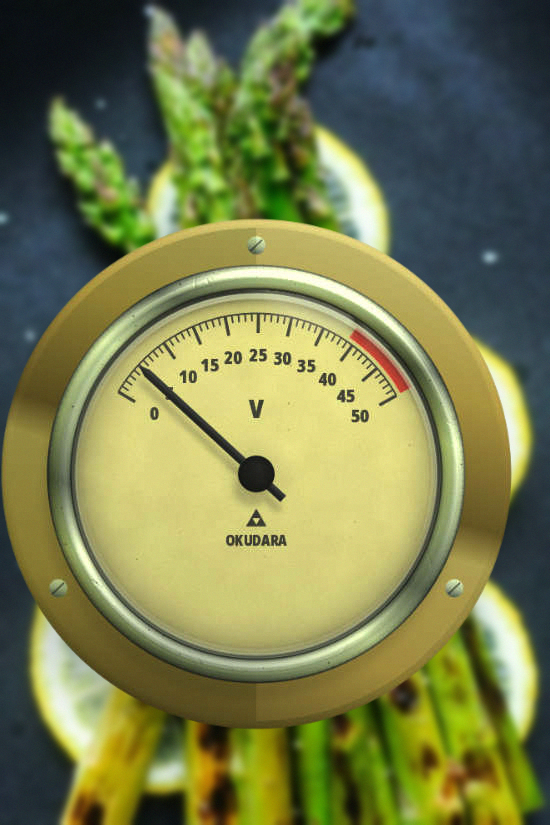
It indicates 5 V
